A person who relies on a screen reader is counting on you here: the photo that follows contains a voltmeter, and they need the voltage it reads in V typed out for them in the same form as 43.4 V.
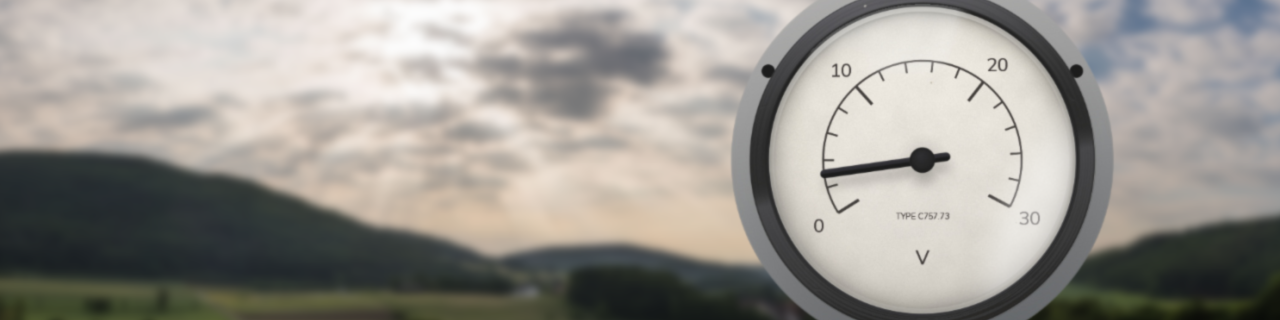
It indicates 3 V
